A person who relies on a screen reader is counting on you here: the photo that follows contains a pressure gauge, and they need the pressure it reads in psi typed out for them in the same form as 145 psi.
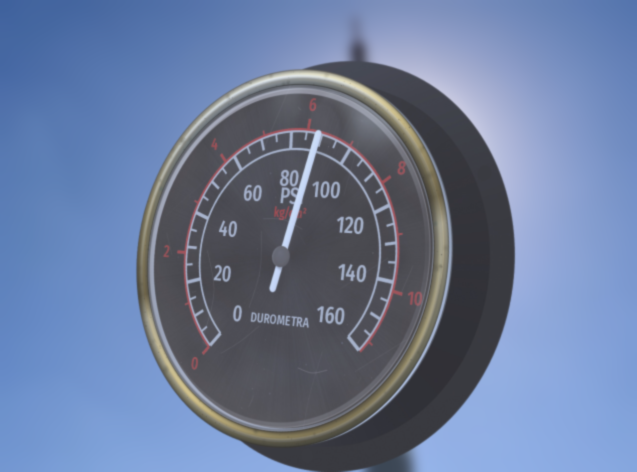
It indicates 90 psi
